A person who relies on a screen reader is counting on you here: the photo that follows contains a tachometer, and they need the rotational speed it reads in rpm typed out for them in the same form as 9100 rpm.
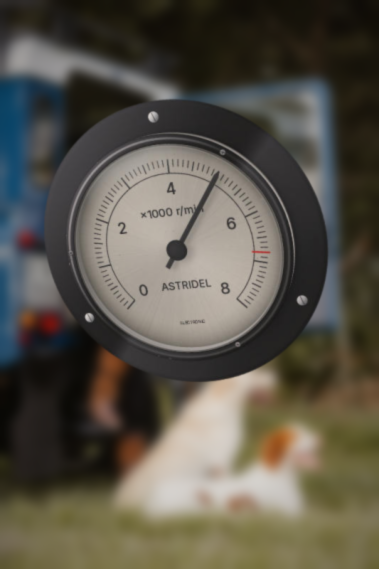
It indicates 5000 rpm
